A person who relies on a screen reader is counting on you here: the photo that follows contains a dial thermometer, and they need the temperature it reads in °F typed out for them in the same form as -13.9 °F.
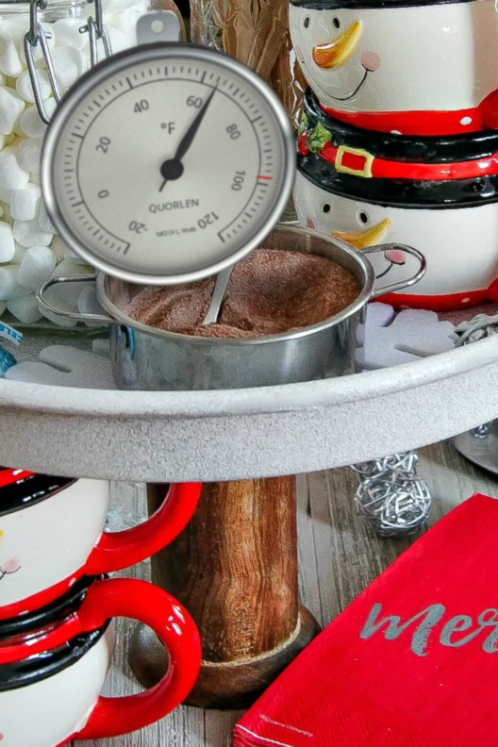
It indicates 64 °F
